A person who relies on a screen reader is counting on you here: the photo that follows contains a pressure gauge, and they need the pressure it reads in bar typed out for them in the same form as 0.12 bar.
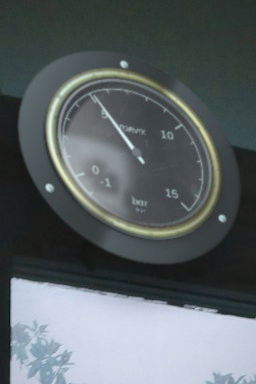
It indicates 5 bar
